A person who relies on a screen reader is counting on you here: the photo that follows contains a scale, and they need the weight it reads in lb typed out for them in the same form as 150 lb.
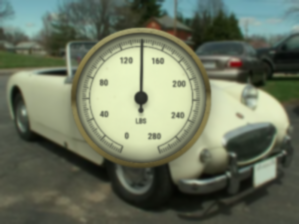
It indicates 140 lb
